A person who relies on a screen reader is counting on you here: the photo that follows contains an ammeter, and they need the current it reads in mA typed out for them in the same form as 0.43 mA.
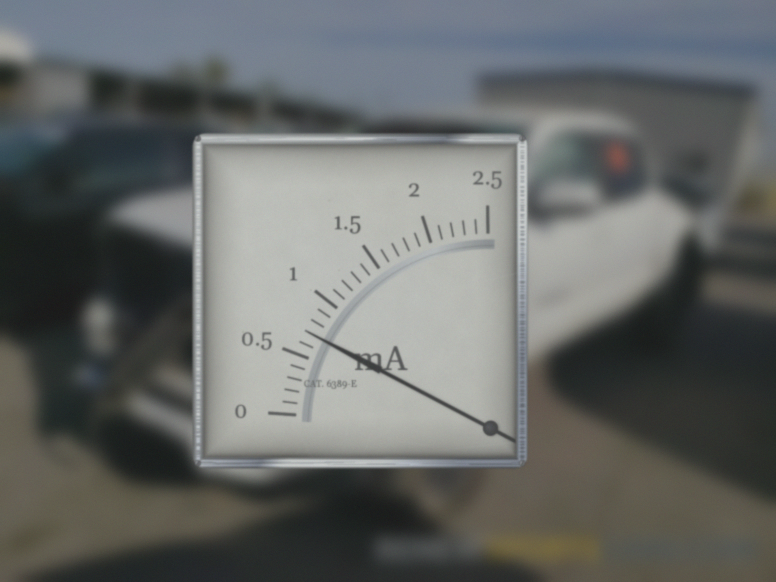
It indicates 0.7 mA
